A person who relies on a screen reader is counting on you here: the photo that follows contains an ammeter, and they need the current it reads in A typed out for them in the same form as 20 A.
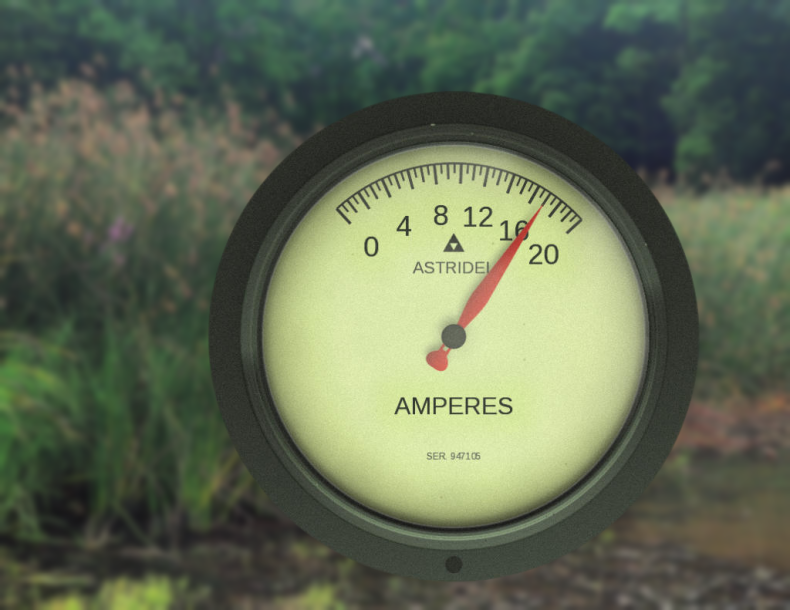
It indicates 17 A
